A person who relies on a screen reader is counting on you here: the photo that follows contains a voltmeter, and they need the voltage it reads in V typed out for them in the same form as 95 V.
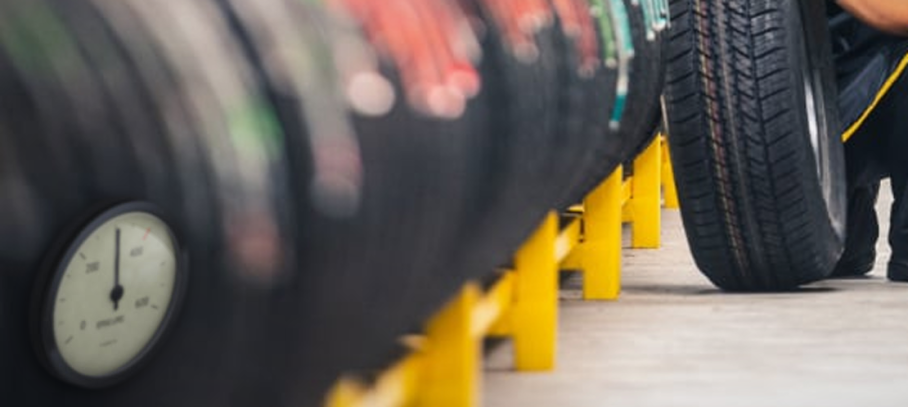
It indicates 300 V
